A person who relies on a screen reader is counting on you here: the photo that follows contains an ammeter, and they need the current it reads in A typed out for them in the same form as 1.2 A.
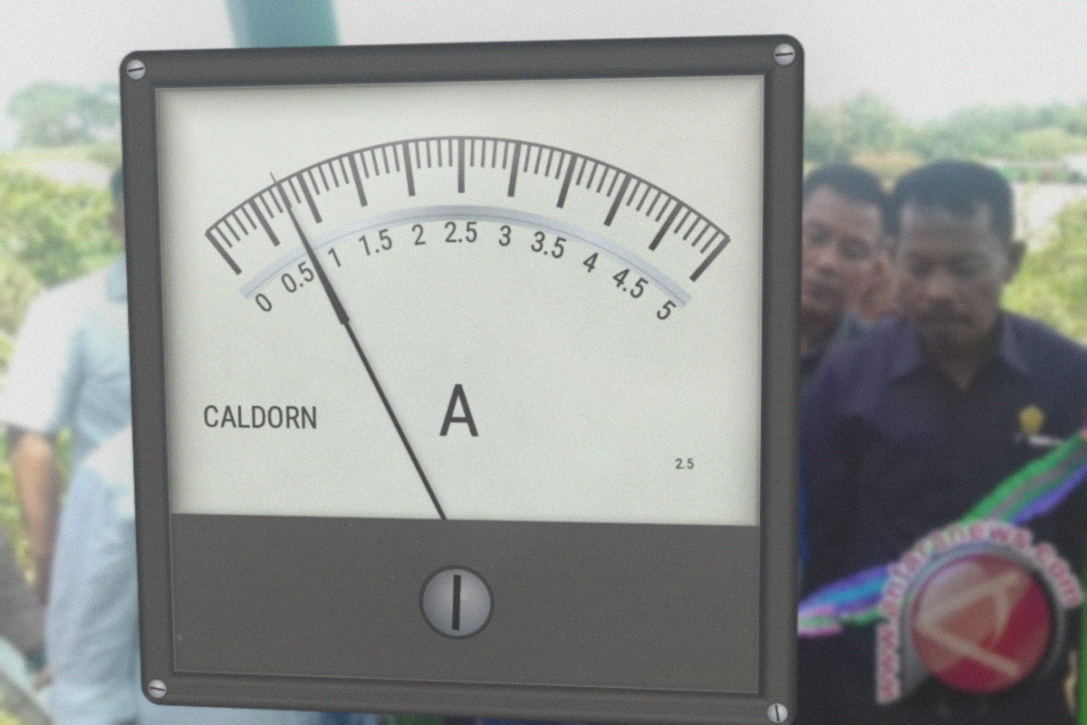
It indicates 0.8 A
